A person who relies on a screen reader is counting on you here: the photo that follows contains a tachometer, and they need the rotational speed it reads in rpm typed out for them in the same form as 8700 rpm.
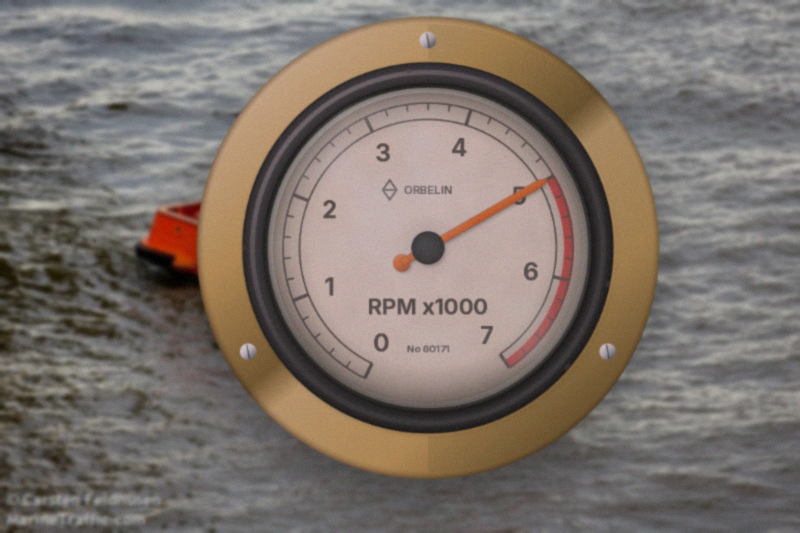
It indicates 5000 rpm
